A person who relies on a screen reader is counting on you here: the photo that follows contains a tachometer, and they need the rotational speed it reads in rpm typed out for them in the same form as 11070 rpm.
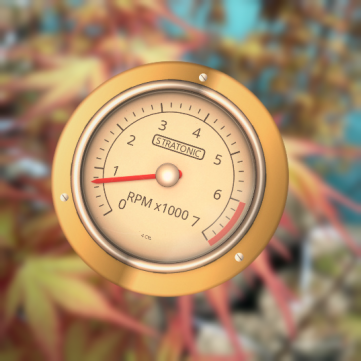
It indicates 700 rpm
